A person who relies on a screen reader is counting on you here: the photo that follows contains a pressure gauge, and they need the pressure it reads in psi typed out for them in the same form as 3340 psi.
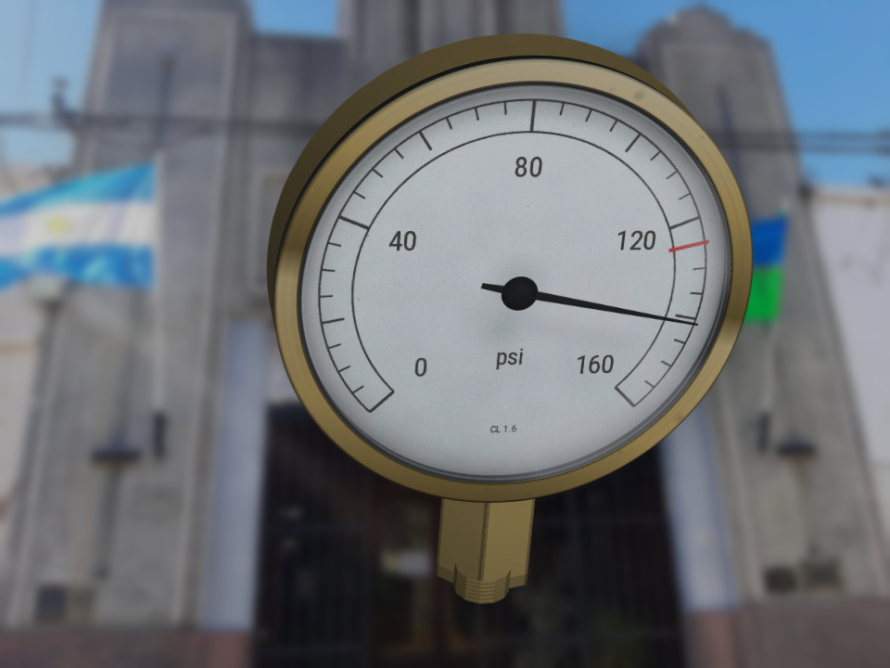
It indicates 140 psi
